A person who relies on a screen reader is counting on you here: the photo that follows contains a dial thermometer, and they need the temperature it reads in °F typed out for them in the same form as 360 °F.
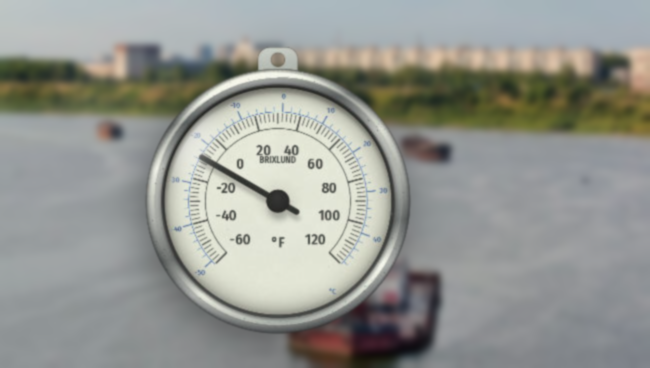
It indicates -10 °F
